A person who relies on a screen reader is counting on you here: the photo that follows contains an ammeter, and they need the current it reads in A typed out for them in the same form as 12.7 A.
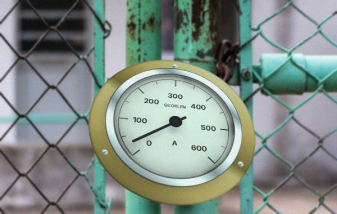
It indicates 25 A
